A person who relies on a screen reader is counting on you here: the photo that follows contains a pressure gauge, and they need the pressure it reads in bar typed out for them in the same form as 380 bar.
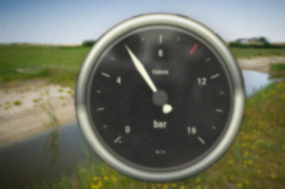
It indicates 6 bar
